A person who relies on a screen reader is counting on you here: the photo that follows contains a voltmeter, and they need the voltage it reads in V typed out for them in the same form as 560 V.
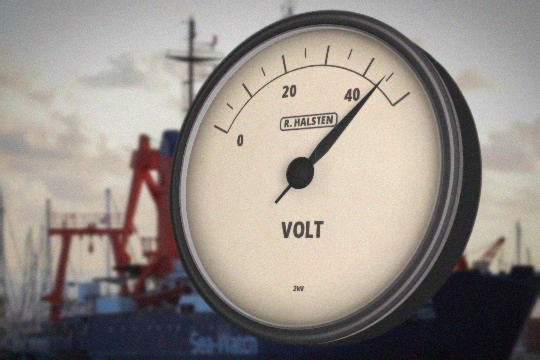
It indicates 45 V
